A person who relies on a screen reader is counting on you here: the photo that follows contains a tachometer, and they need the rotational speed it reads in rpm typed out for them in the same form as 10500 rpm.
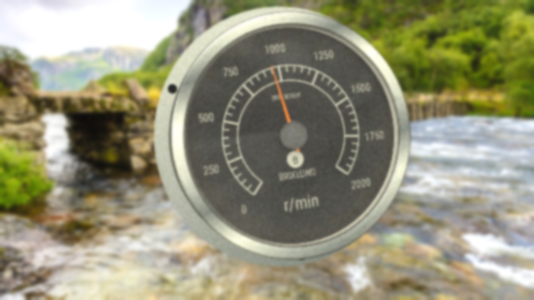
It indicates 950 rpm
